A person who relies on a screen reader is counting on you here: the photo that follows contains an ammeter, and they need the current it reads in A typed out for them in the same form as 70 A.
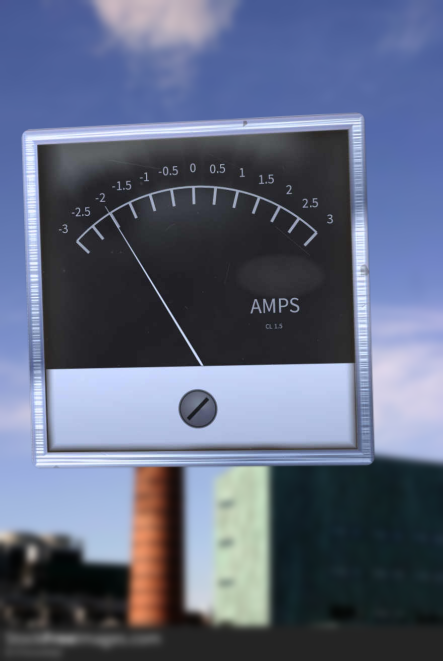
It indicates -2 A
